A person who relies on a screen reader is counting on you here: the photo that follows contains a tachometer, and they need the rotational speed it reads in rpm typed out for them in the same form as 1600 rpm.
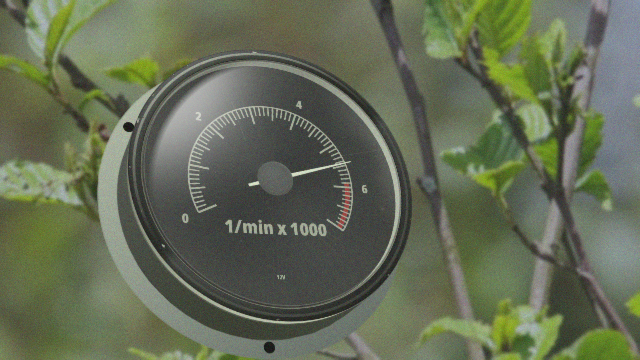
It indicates 5500 rpm
